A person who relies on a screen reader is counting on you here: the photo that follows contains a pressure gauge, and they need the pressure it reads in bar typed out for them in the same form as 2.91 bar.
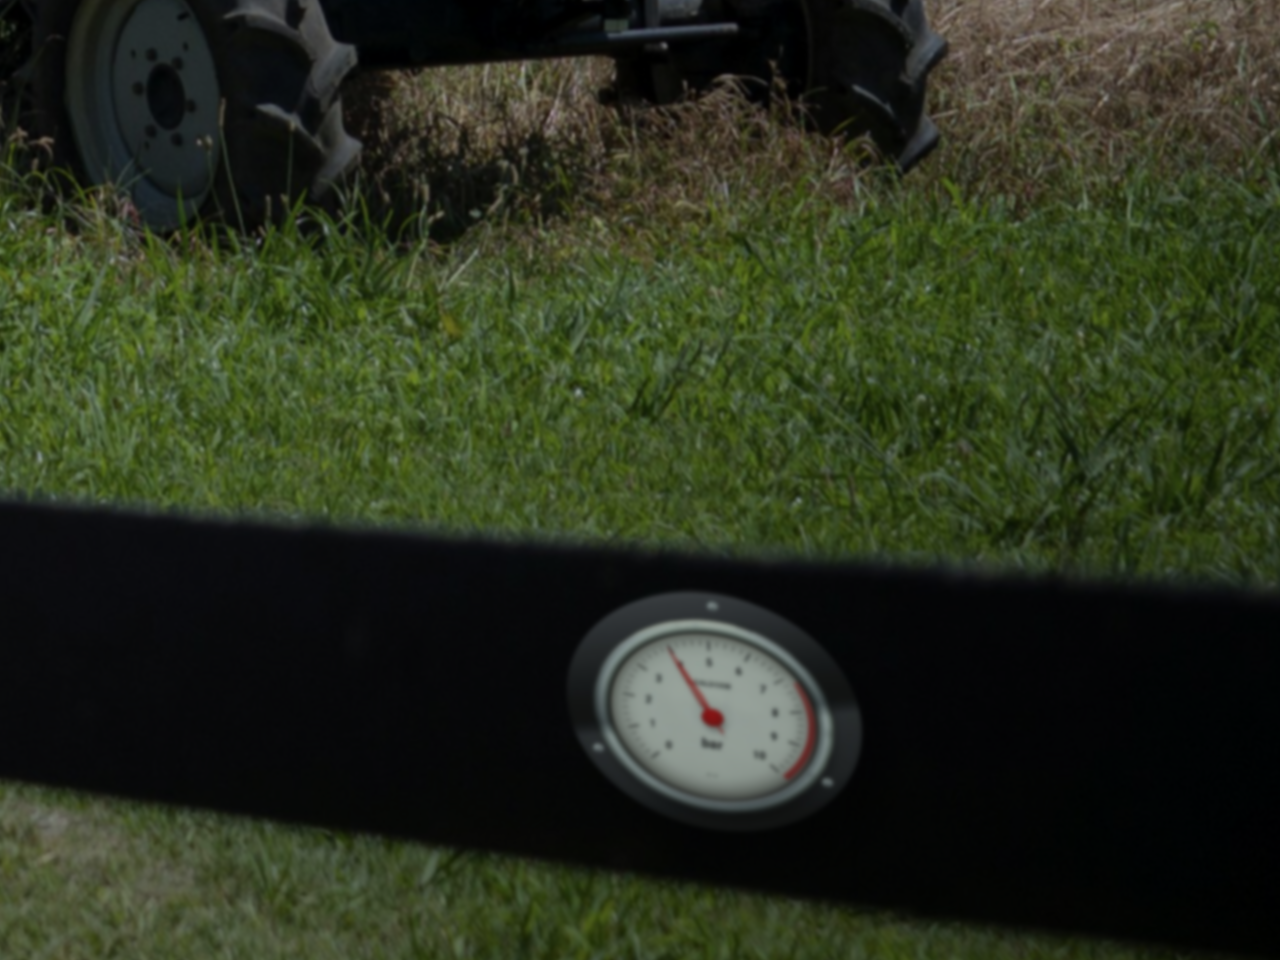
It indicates 4 bar
